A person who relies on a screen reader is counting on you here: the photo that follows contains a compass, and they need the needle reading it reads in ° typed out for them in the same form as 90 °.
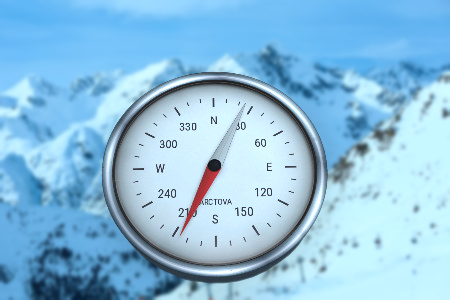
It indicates 205 °
